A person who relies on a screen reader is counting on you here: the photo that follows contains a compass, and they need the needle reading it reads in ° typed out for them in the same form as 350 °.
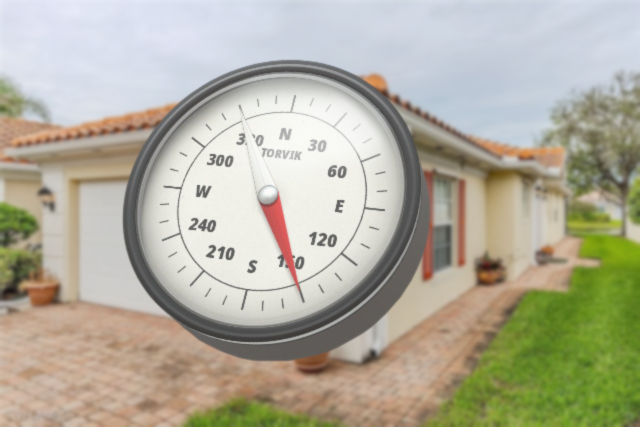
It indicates 150 °
